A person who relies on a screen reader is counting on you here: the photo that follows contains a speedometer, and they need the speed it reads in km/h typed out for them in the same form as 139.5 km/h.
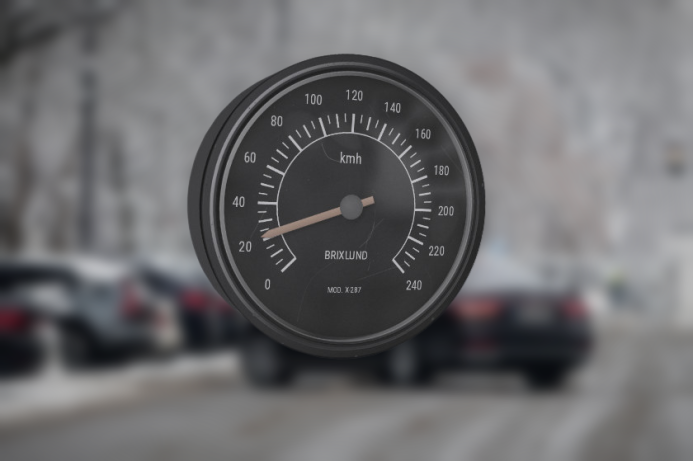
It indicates 22.5 km/h
